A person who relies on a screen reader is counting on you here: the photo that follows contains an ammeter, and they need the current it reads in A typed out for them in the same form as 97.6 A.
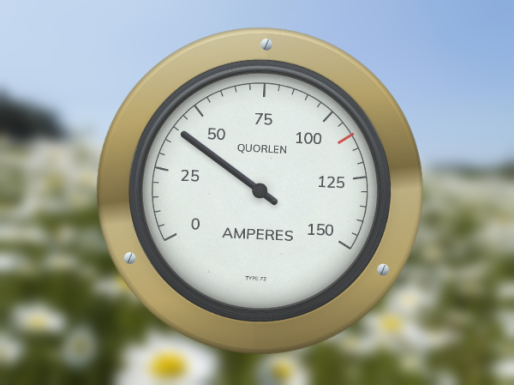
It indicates 40 A
